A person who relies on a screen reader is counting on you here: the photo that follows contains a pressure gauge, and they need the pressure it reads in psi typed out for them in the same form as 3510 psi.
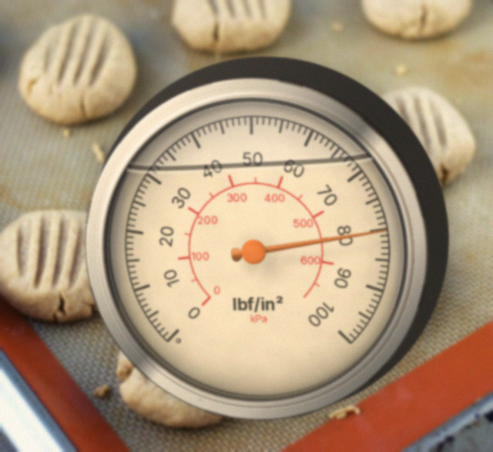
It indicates 80 psi
